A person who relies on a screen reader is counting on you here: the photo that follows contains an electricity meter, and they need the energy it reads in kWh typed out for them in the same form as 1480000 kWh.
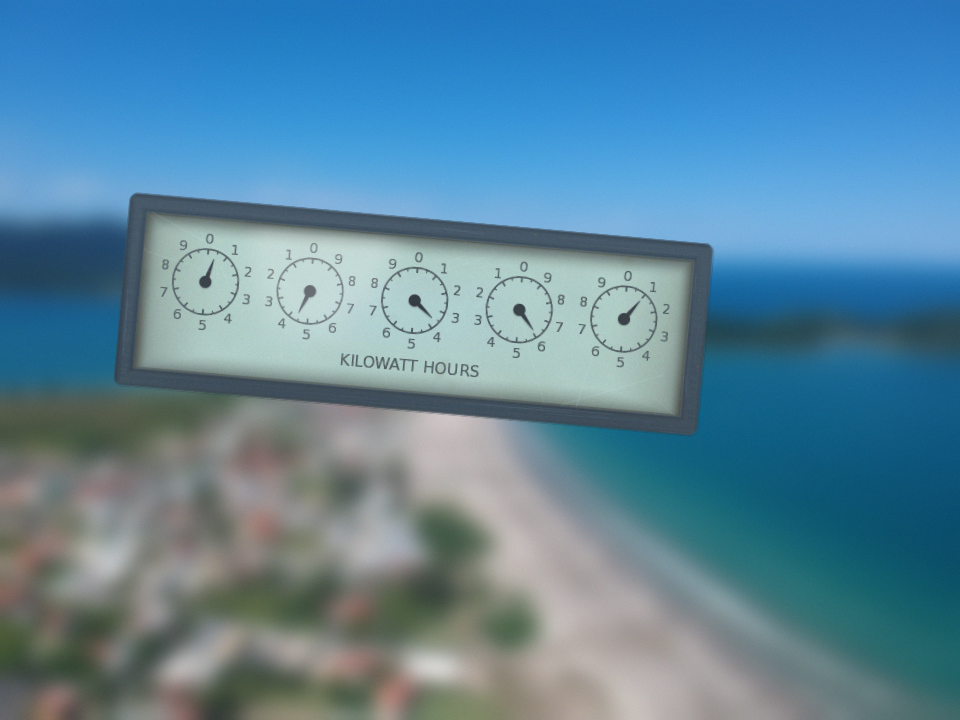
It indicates 4361 kWh
